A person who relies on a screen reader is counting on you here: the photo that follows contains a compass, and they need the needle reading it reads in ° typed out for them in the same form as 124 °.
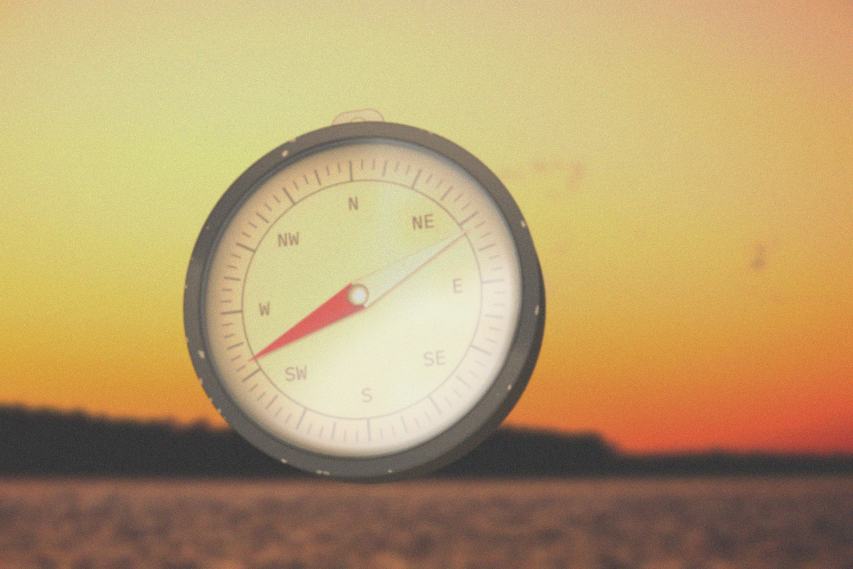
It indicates 245 °
